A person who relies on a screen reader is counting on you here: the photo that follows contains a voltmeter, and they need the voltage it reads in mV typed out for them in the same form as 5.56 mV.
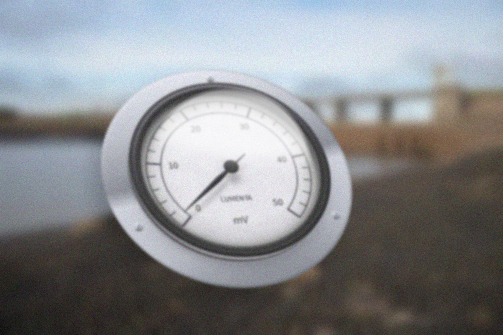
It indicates 1 mV
